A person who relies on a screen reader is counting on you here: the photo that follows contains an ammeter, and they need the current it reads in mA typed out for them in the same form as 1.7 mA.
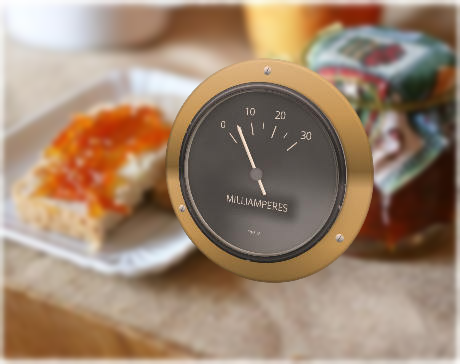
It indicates 5 mA
